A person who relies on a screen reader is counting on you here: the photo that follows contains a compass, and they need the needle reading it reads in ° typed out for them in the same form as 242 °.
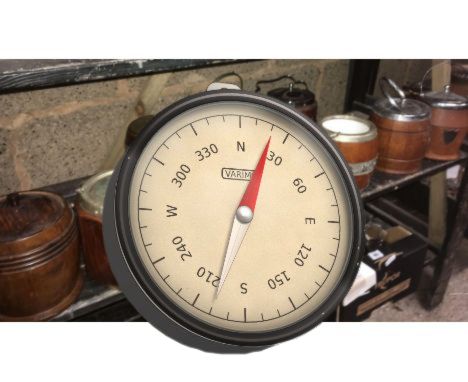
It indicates 20 °
